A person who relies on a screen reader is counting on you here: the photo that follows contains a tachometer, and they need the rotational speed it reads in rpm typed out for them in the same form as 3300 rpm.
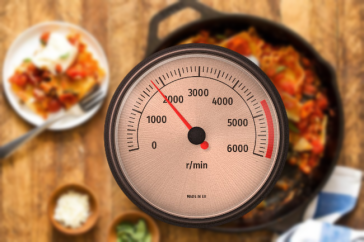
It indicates 1800 rpm
